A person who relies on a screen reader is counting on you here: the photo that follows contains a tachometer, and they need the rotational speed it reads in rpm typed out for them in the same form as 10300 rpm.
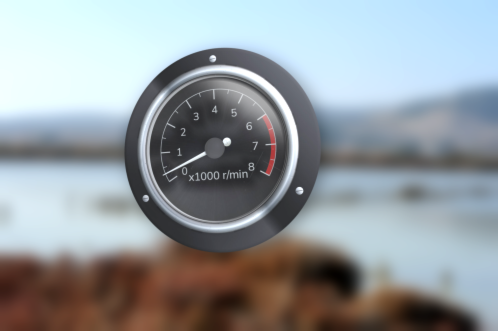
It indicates 250 rpm
